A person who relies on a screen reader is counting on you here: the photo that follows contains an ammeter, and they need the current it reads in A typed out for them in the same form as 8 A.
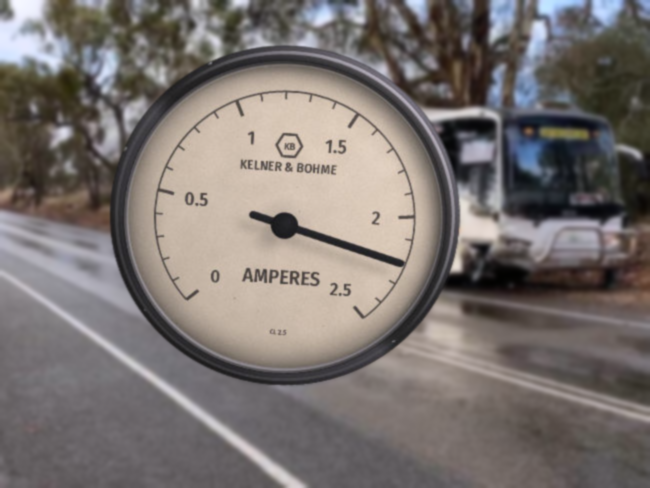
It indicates 2.2 A
